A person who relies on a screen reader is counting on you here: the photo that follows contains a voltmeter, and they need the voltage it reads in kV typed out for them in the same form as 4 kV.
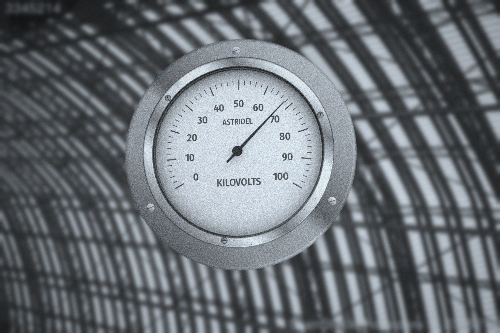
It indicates 68 kV
